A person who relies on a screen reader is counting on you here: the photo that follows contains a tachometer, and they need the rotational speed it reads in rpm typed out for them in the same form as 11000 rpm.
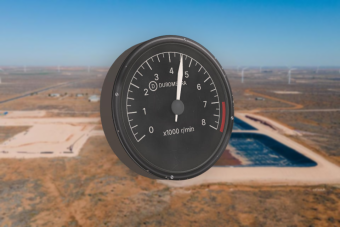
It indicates 4500 rpm
